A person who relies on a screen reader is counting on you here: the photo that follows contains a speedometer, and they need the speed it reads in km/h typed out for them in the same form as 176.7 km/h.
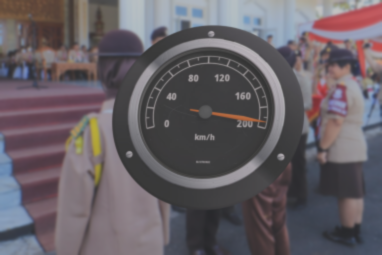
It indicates 195 km/h
